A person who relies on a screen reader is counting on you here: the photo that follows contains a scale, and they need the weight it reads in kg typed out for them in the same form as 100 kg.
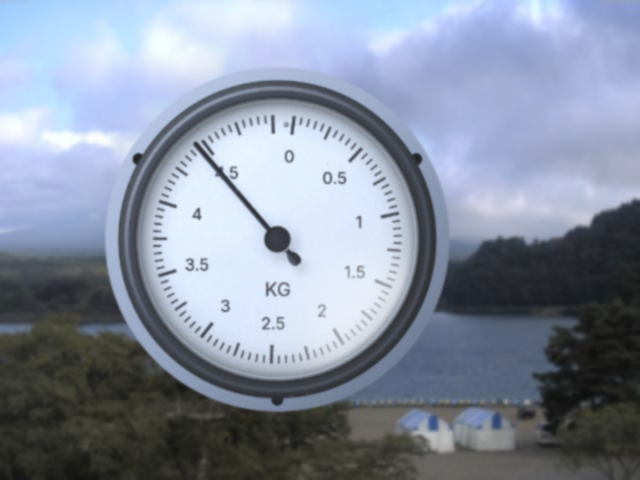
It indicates 4.45 kg
